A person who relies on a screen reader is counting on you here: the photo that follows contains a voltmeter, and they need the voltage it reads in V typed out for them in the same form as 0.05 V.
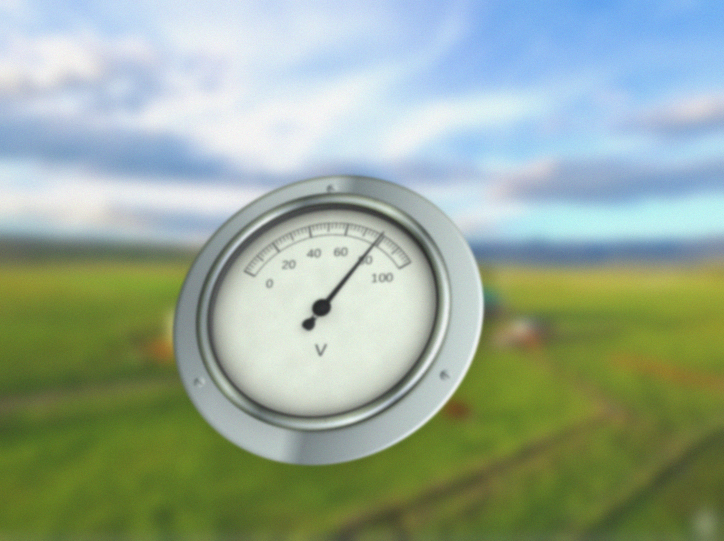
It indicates 80 V
